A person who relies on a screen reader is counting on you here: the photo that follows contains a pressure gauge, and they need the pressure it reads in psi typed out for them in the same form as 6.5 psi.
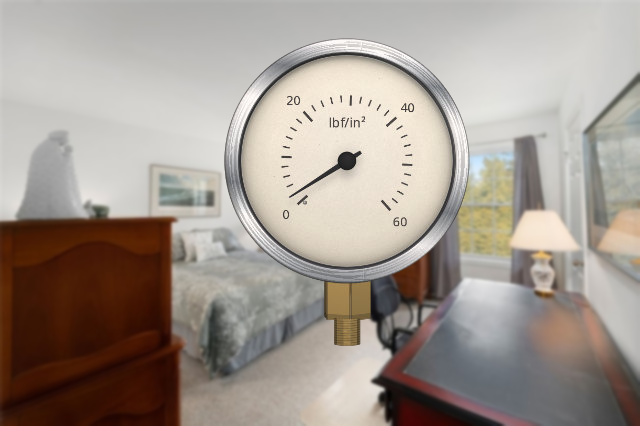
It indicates 2 psi
